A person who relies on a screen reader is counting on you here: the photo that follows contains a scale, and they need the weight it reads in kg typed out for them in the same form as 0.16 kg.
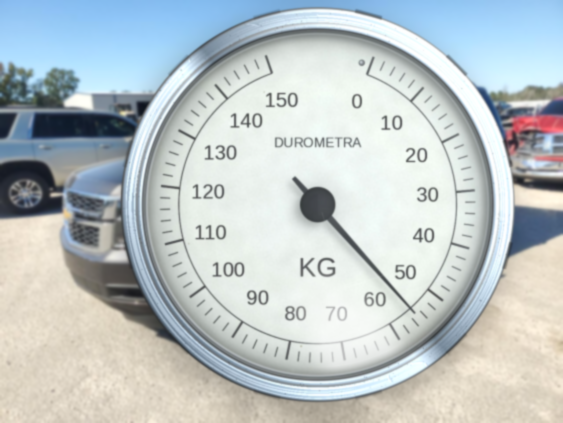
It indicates 55 kg
